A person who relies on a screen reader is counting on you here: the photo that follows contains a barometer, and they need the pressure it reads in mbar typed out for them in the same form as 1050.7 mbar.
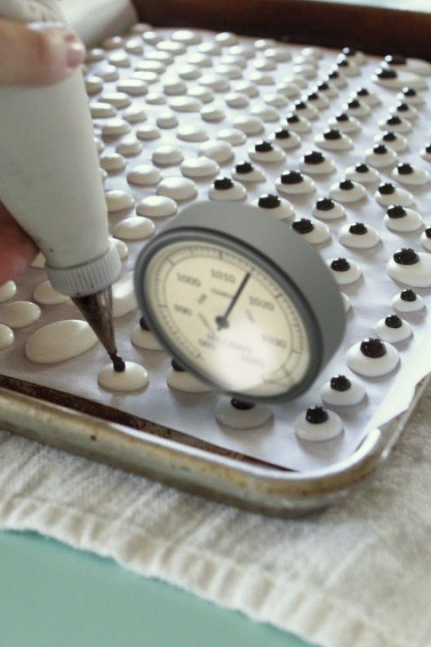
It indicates 1015 mbar
